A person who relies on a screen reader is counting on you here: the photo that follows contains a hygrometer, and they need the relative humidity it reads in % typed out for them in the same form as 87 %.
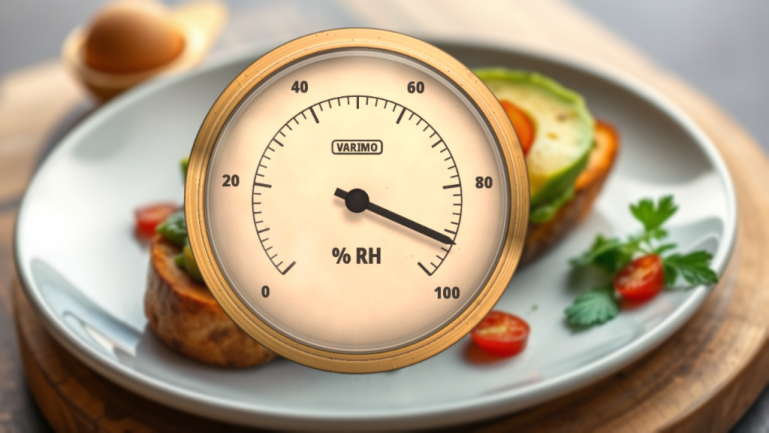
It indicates 92 %
